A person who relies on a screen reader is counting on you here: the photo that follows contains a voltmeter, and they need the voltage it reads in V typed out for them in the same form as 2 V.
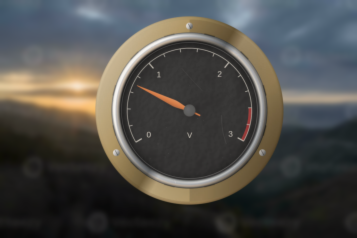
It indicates 0.7 V
